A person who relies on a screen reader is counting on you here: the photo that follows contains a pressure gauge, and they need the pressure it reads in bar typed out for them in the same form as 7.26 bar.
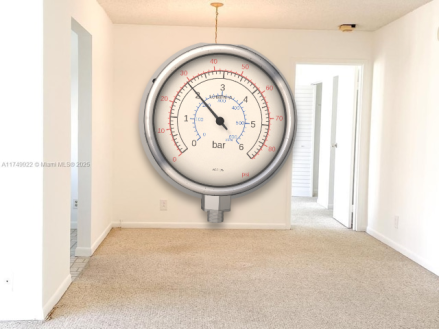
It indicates 2 bar
